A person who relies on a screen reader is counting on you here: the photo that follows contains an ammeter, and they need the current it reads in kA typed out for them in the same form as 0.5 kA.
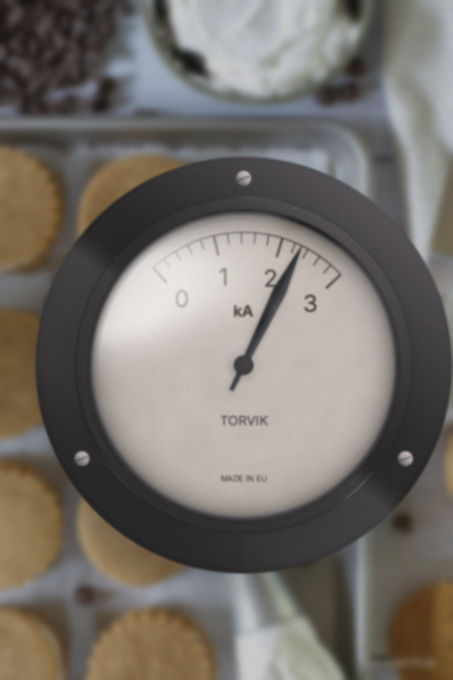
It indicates 2.3 kA
